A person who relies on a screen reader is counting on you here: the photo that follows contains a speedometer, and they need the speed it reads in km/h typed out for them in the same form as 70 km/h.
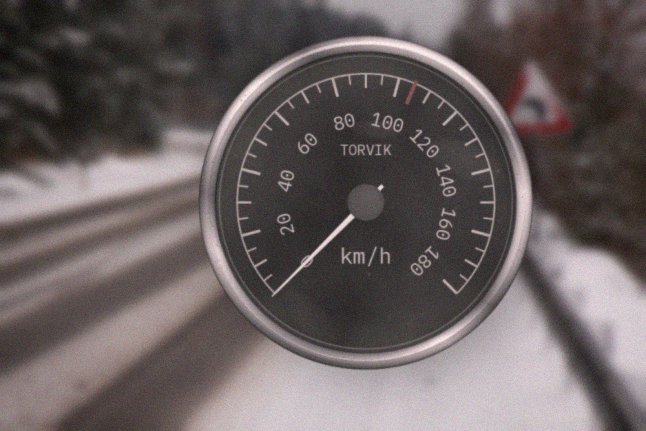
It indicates 0 km/h
